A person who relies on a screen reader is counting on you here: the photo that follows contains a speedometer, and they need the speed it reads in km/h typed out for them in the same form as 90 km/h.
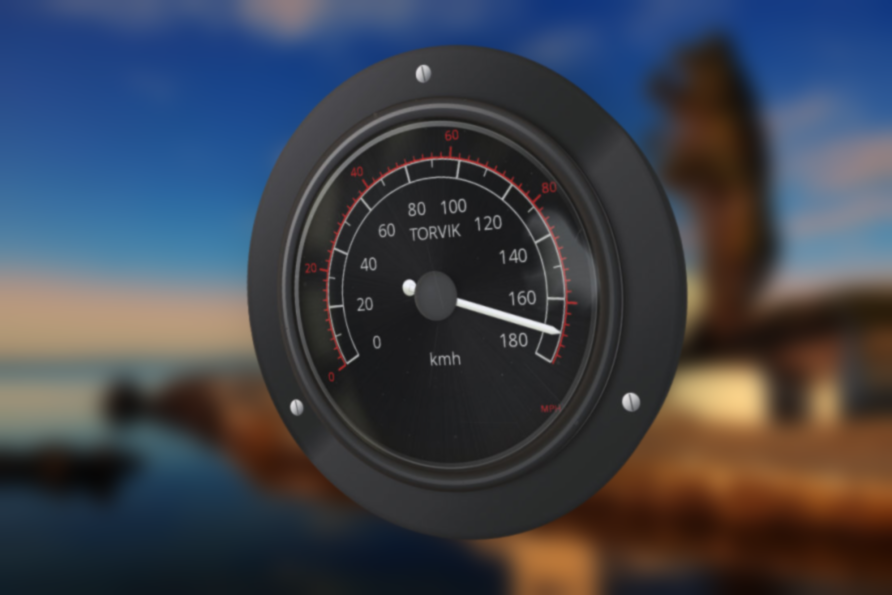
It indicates 170 km/h
